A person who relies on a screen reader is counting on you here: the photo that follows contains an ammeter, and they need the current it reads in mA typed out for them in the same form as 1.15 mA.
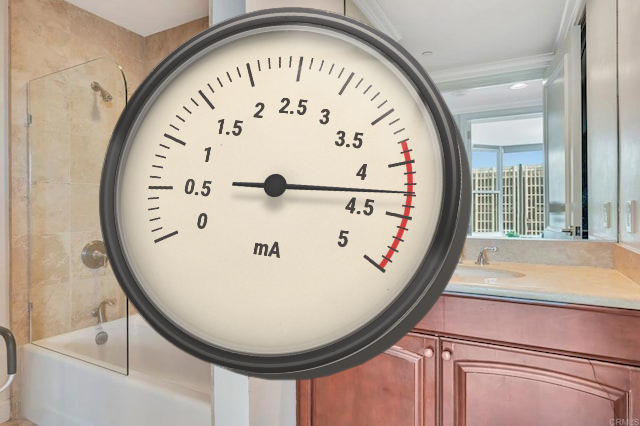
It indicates 4.3 mA
